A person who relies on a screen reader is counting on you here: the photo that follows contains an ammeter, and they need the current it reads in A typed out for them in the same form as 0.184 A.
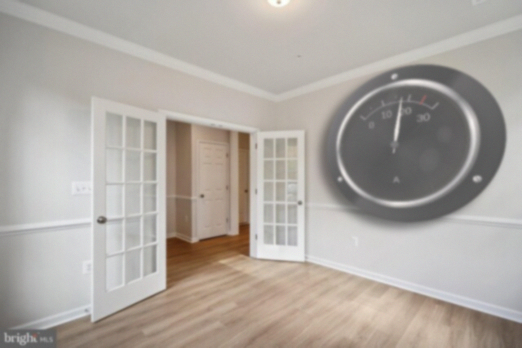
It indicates 17.5 A
